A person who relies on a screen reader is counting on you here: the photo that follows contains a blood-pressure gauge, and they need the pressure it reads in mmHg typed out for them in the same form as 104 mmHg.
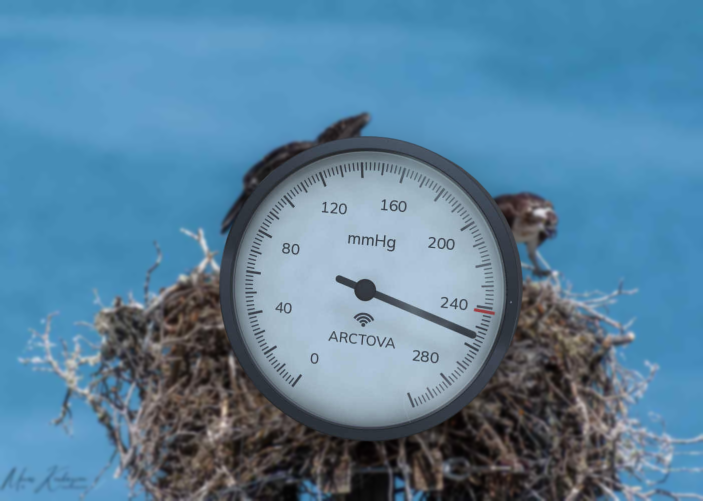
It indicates 254 mmHg
